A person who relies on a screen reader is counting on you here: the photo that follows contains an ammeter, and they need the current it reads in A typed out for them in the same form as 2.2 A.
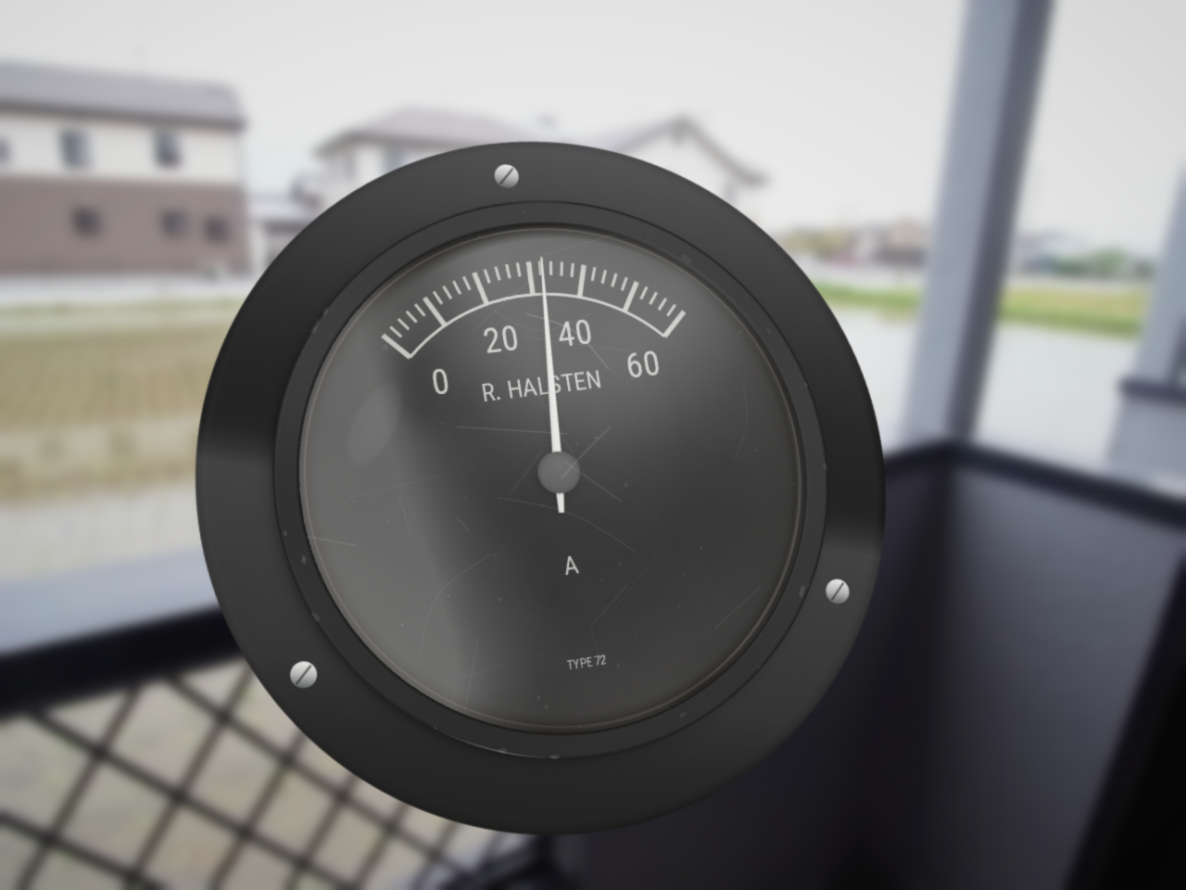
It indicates 32 A
